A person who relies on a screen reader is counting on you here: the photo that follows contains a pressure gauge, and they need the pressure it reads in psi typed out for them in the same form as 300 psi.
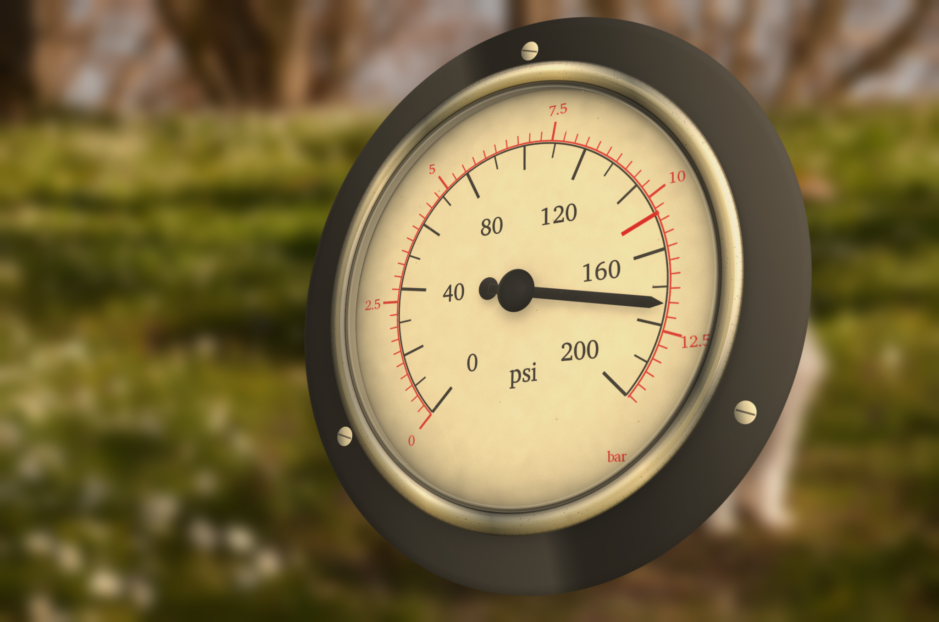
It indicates 175 psi
